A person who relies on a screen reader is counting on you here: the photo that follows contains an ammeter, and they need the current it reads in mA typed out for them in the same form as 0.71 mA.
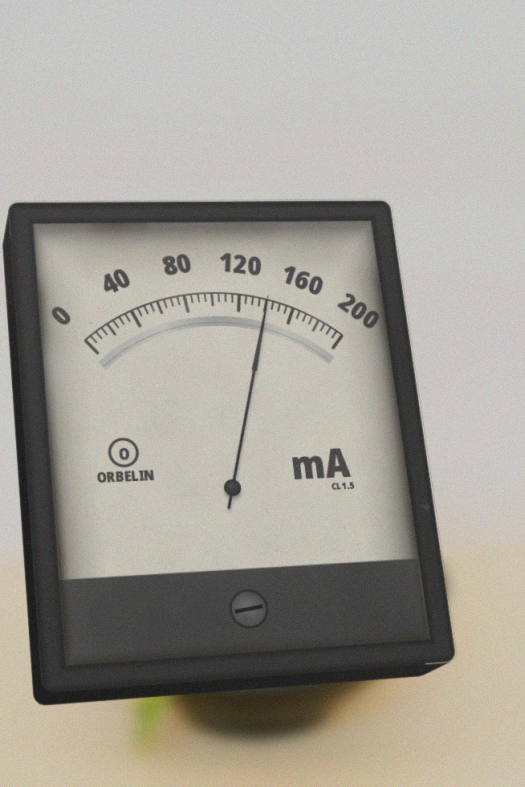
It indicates 140 mA
